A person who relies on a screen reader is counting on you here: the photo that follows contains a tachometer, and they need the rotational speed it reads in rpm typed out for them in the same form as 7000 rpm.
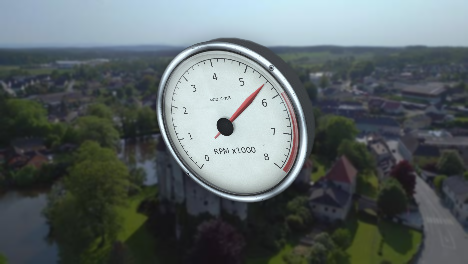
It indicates 5600 rpm
